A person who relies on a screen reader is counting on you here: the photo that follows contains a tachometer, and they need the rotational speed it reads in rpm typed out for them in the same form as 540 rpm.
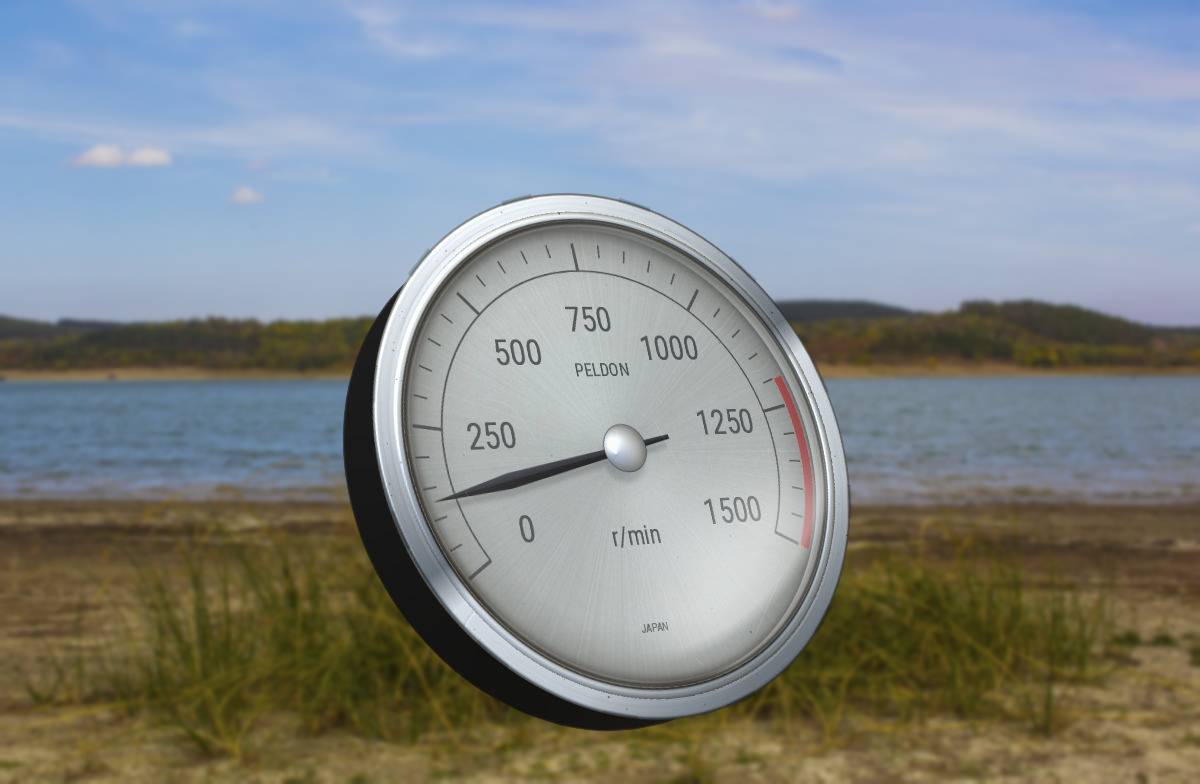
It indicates 125 rpm
